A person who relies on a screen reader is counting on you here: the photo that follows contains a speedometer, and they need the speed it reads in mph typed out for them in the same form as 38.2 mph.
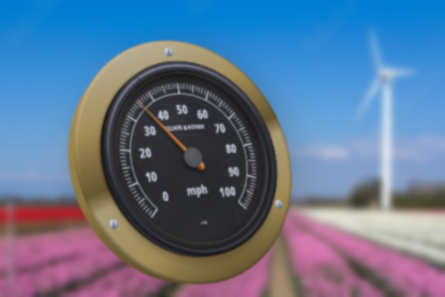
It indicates 35 mph
